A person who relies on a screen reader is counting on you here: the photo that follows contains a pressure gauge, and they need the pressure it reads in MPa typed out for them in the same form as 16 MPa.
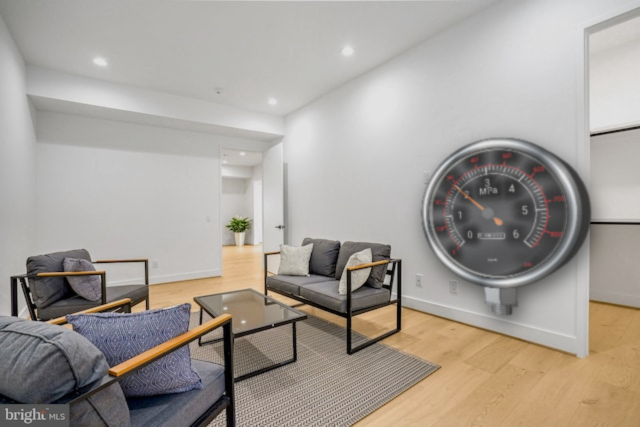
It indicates 2 MPa
